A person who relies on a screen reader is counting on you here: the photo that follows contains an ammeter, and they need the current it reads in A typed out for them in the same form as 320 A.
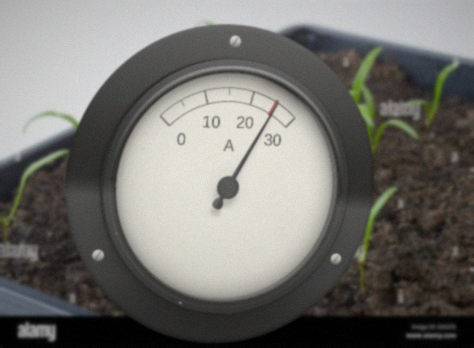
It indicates 25 A
